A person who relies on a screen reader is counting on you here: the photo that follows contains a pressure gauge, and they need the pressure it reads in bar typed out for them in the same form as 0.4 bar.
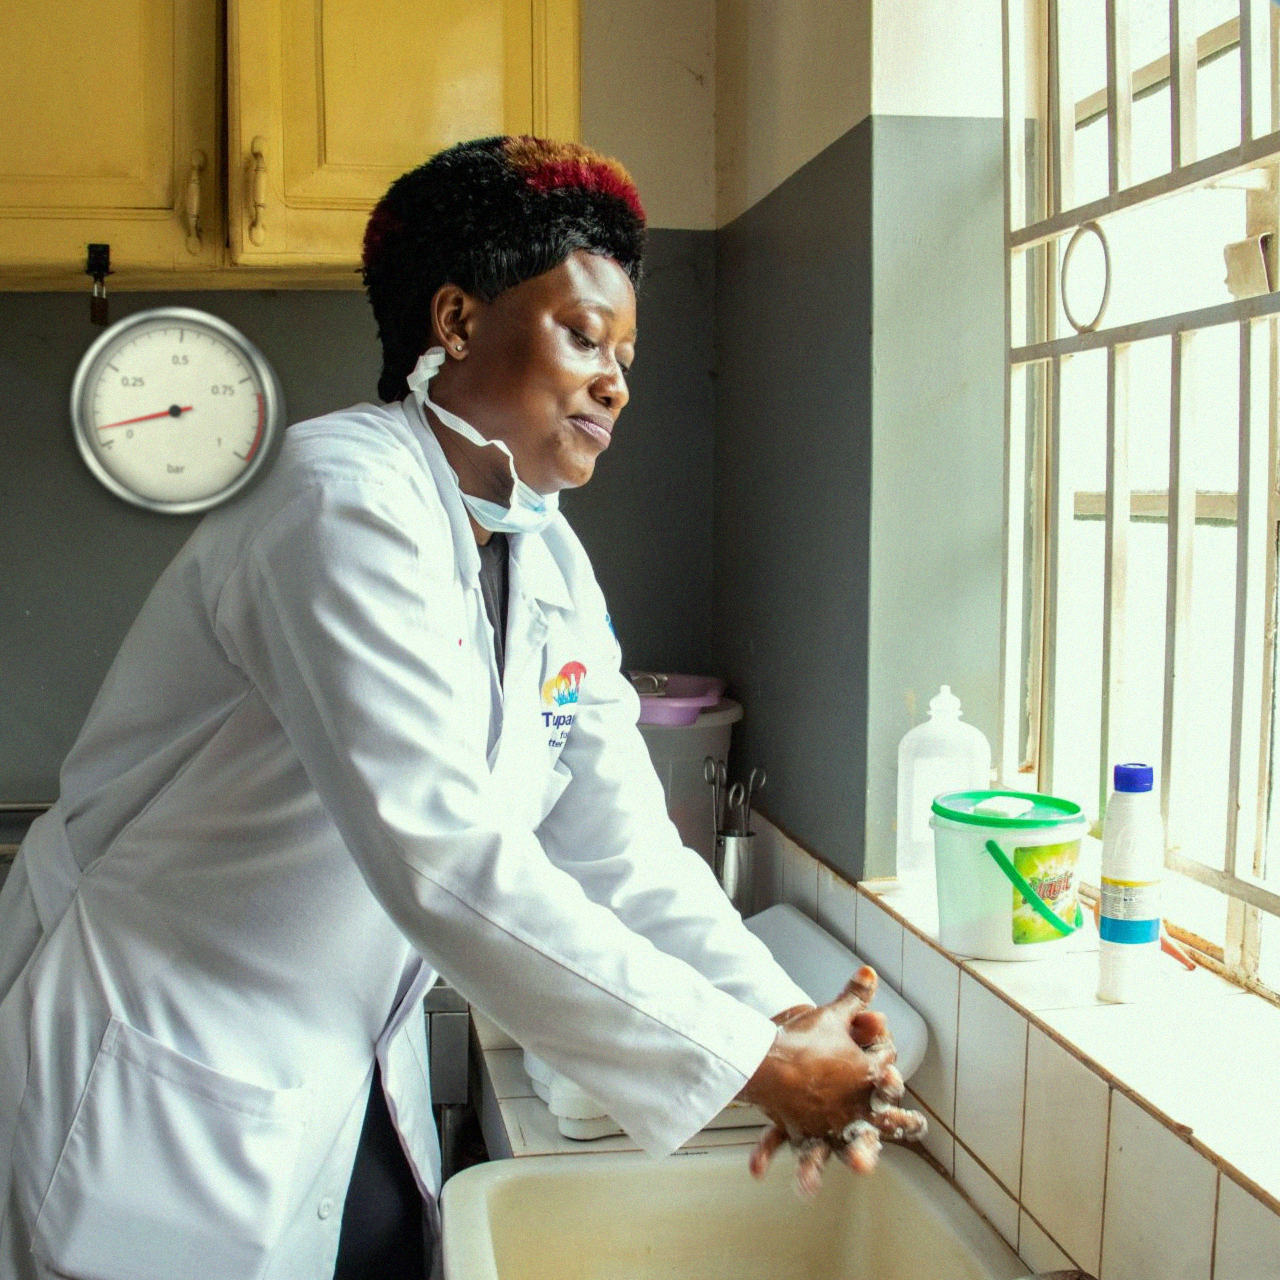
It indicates 0.05 bar
